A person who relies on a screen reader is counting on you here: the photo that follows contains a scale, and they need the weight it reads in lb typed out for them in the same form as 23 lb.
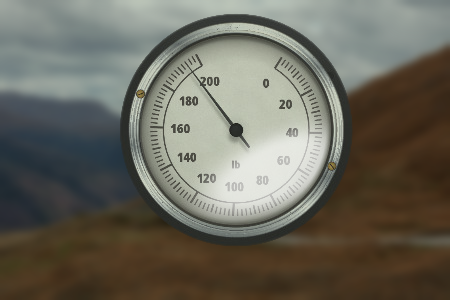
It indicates 194 lb
